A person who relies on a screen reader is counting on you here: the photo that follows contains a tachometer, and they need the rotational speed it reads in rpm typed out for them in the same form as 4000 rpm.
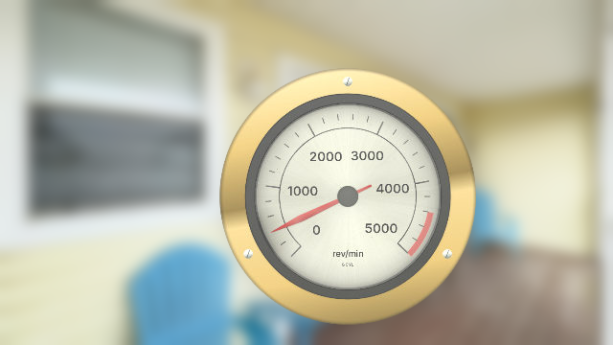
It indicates 400 rpm
